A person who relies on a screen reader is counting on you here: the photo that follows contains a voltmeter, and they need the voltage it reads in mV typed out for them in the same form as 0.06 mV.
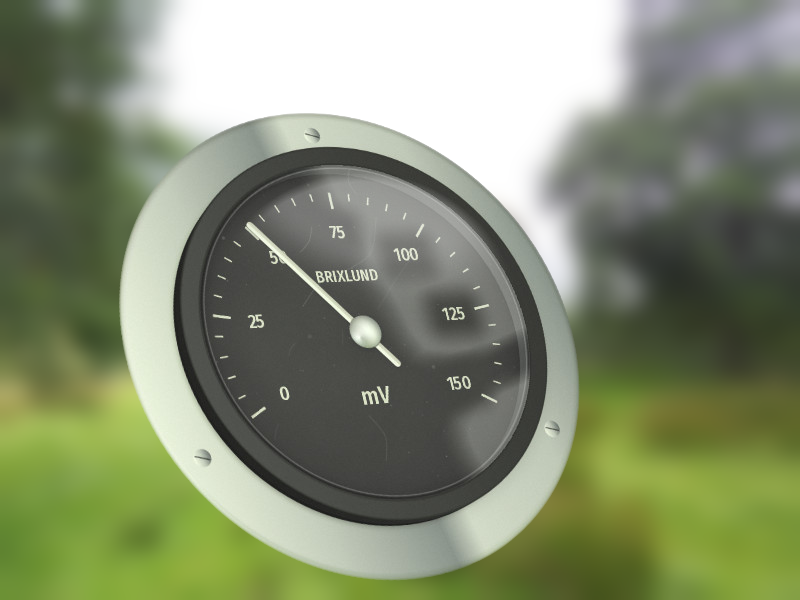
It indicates 50 mV
